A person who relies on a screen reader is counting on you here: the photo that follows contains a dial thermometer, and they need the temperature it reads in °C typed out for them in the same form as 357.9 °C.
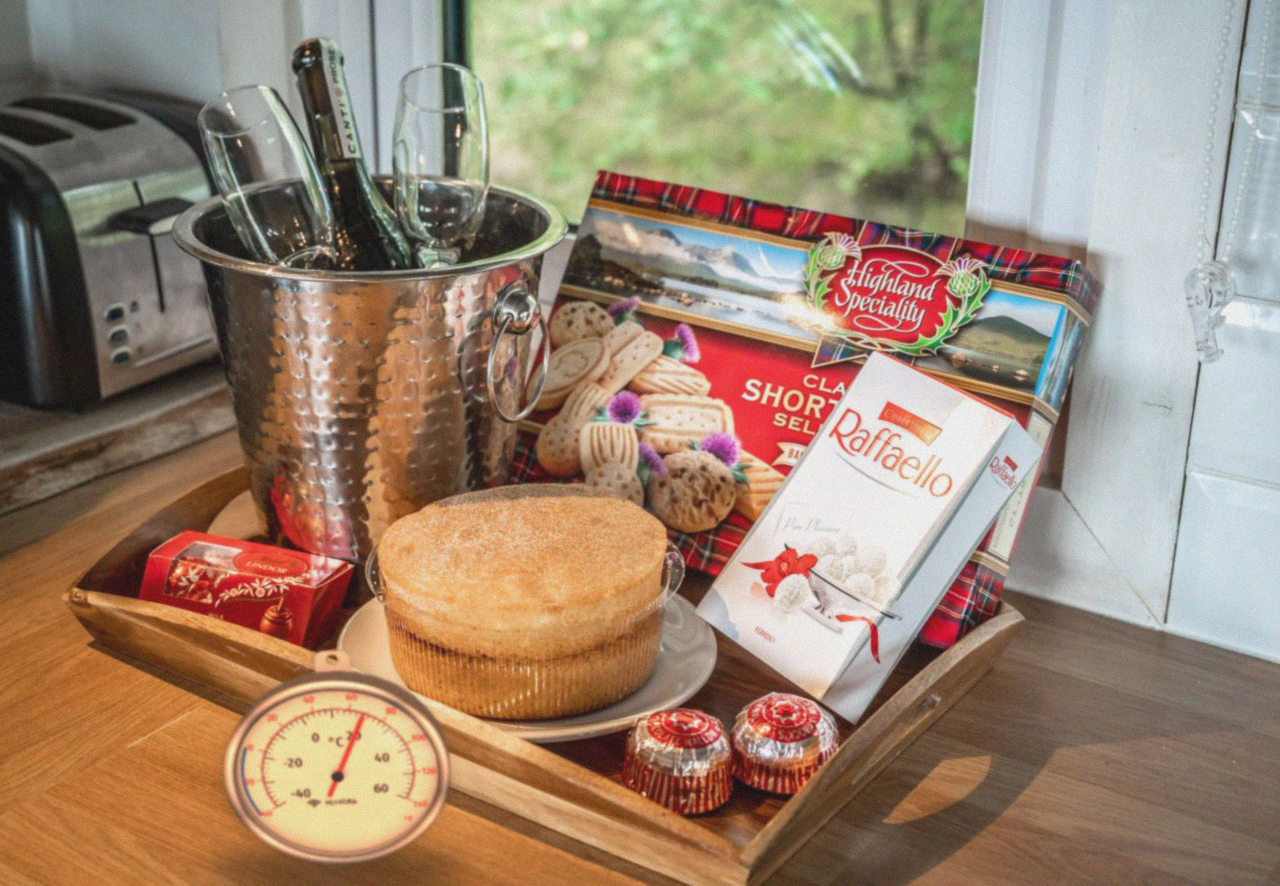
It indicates 20 °C
